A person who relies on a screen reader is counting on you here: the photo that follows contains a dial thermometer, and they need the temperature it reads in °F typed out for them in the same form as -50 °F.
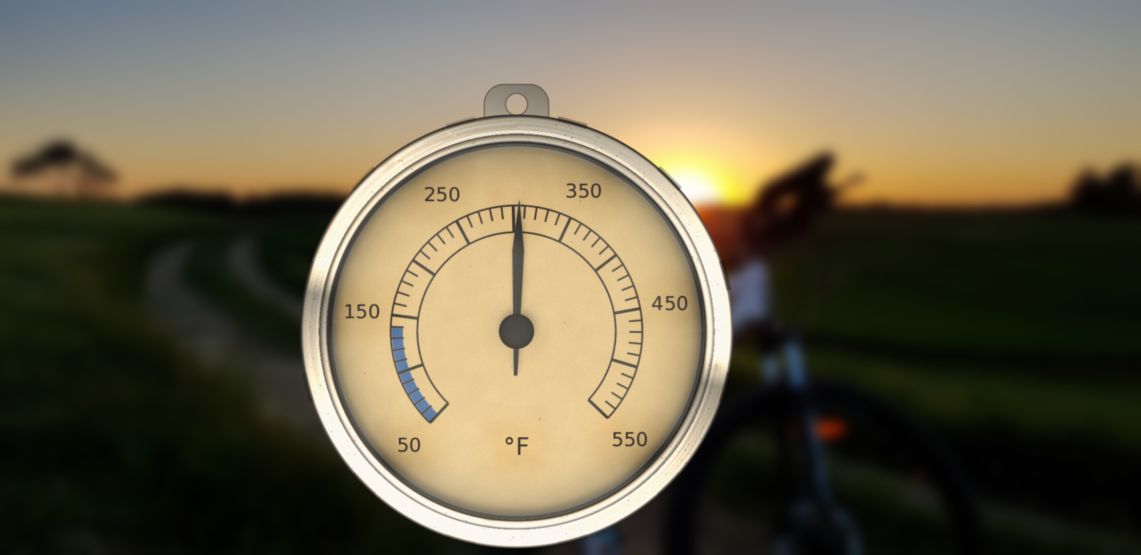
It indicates 305 °F
